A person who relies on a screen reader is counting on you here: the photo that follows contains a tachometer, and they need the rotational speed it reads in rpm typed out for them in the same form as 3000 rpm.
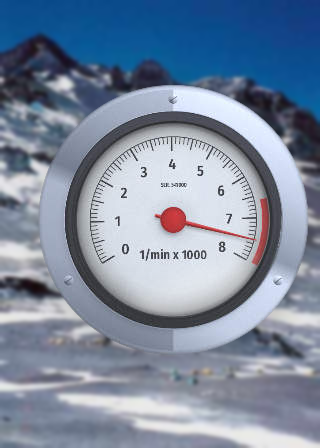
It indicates 7500 rpm
